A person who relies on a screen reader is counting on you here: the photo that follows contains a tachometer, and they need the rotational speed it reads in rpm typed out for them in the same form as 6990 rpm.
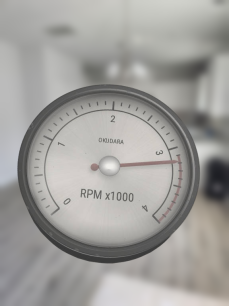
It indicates 3200 rpm
